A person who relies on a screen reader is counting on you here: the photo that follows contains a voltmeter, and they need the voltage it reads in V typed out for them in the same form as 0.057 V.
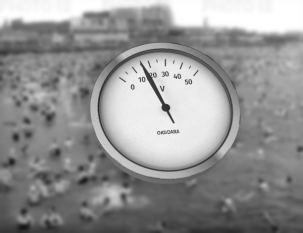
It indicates 15 V
